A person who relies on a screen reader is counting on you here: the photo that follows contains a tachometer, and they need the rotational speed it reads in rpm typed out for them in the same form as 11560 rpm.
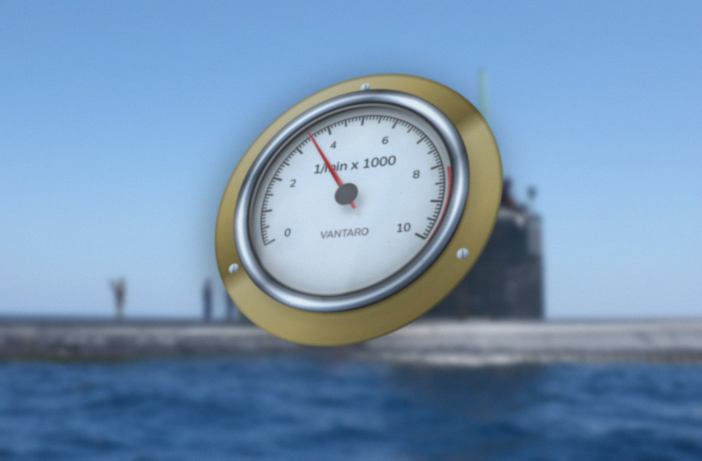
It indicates 3500 rpm
